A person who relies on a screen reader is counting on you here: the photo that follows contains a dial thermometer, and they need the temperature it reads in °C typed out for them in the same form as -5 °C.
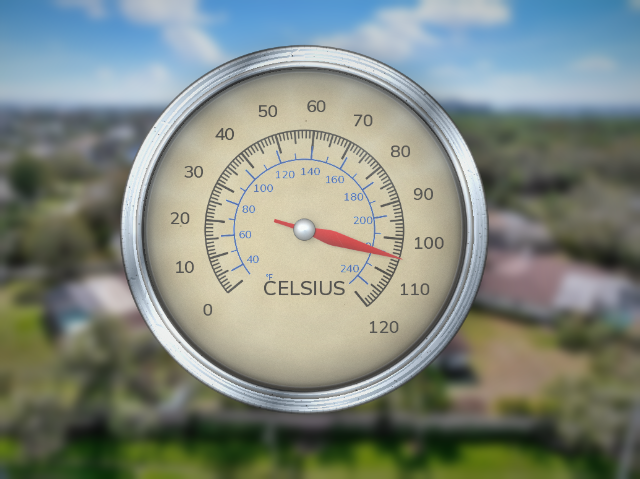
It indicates 105 °C
